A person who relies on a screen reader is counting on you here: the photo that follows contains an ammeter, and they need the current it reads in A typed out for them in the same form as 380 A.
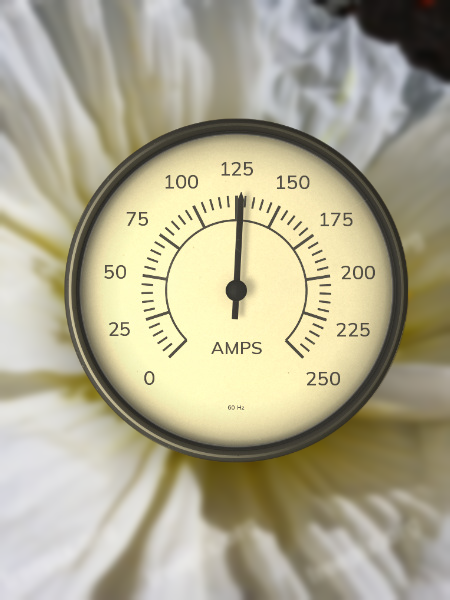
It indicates 127.5 A
